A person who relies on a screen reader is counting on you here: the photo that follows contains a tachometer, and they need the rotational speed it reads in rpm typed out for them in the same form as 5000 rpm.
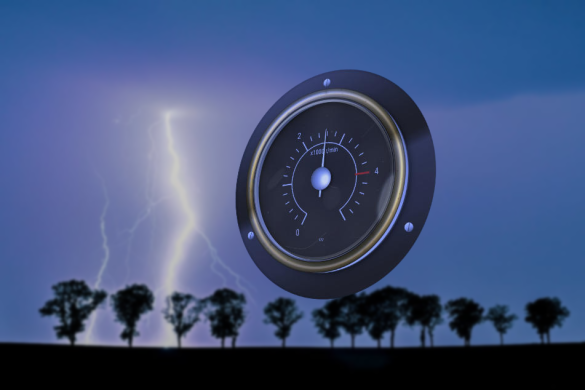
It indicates 2600 rpm
